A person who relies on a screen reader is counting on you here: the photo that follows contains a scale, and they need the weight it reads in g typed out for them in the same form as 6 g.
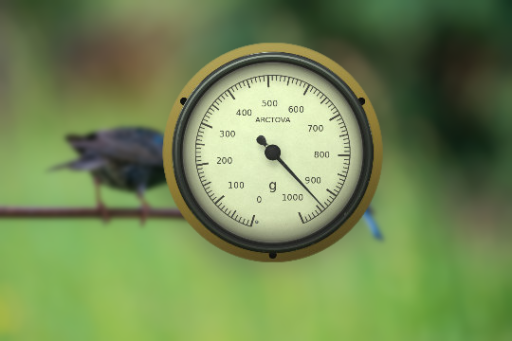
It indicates 940 g
